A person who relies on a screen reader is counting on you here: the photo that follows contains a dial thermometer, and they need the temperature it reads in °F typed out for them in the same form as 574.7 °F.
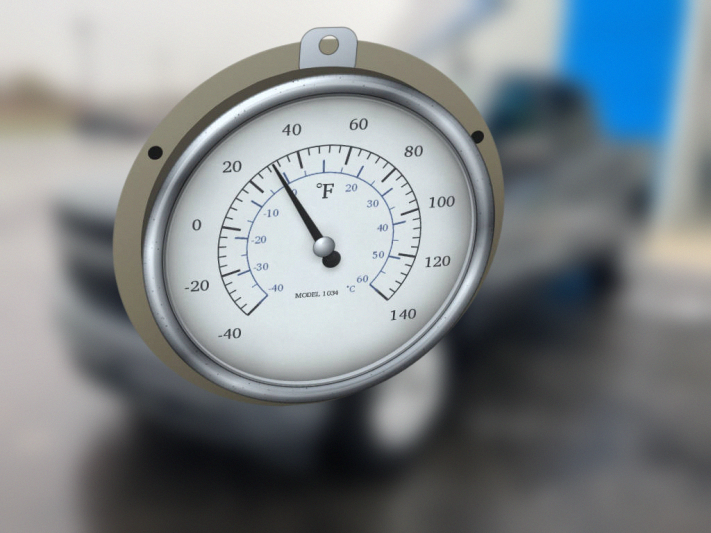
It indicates 30 °F
